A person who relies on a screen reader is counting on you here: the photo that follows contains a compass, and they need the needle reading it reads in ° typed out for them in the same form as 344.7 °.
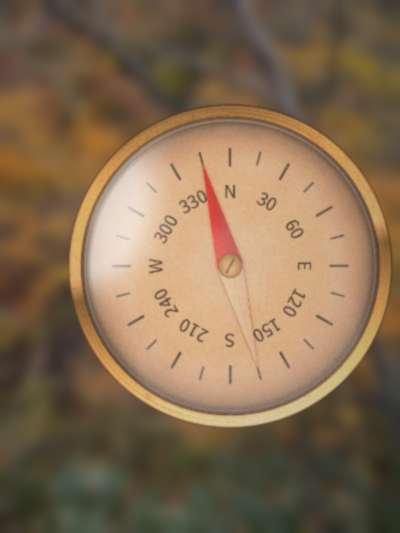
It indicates 345 °
